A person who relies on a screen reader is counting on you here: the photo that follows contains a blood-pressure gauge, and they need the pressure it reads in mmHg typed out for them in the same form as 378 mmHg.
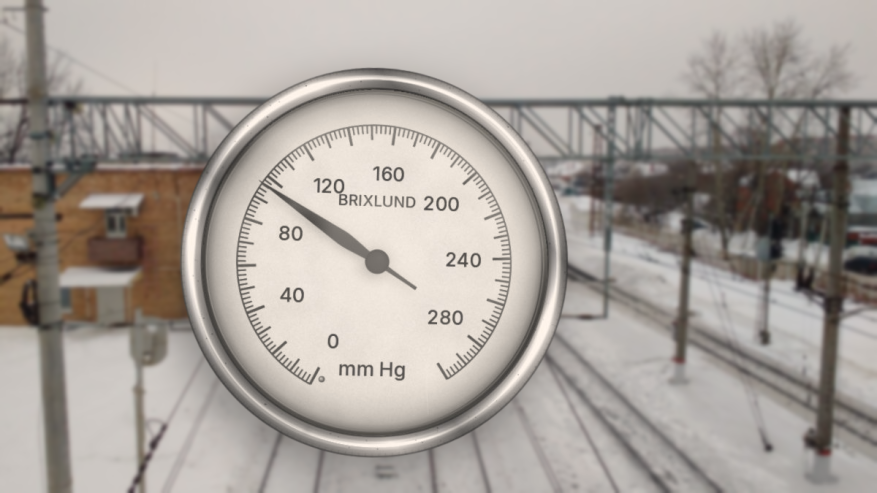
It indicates 96 mmHg
